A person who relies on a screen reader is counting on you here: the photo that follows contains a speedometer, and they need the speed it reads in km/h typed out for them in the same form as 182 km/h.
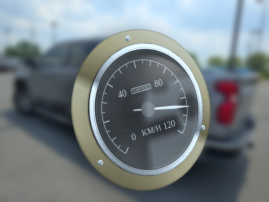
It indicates 105 km/h
